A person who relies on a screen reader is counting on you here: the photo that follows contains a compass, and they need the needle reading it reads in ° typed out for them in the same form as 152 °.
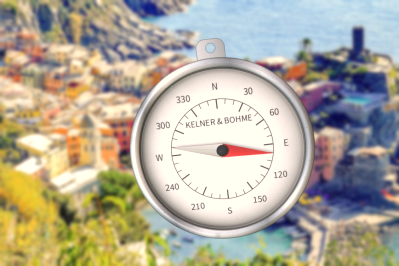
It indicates 100 °
